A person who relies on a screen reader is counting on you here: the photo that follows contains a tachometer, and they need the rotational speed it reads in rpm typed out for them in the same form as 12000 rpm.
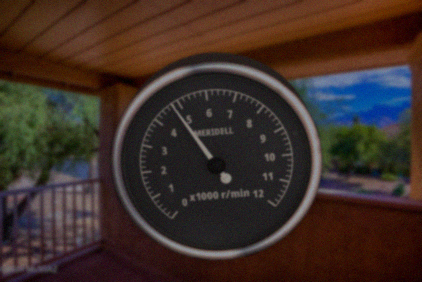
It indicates 4800 rpm
